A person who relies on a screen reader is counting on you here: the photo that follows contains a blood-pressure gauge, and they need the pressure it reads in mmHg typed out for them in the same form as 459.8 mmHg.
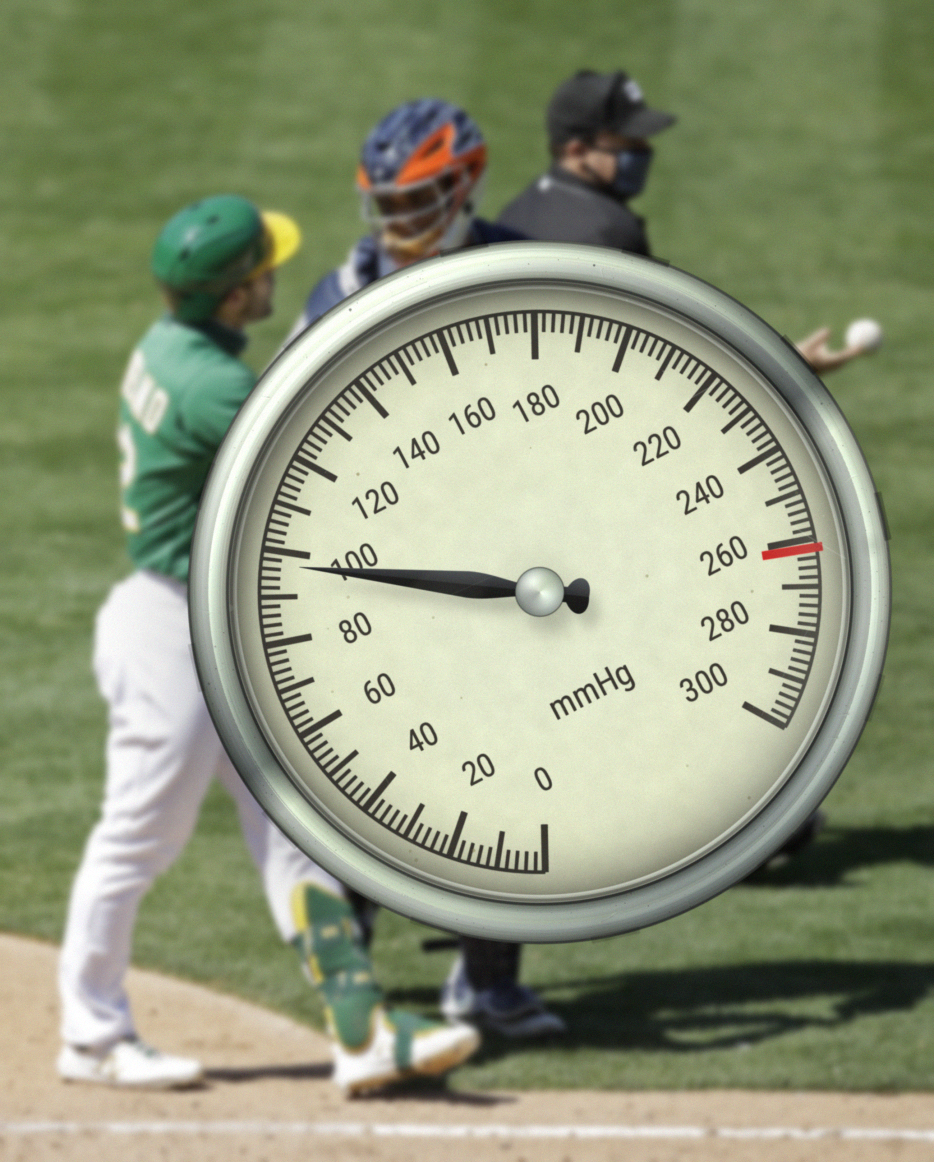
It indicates 97 mmHg
